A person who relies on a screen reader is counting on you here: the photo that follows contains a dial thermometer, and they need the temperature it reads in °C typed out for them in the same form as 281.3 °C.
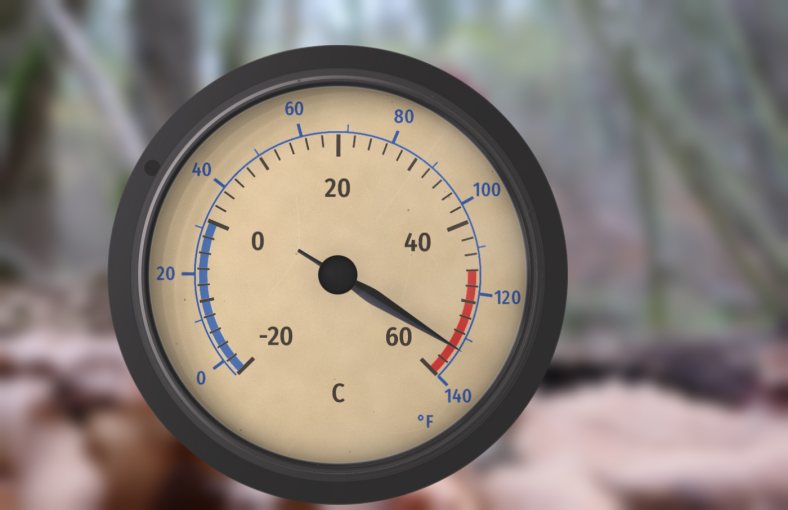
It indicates 56 °C
